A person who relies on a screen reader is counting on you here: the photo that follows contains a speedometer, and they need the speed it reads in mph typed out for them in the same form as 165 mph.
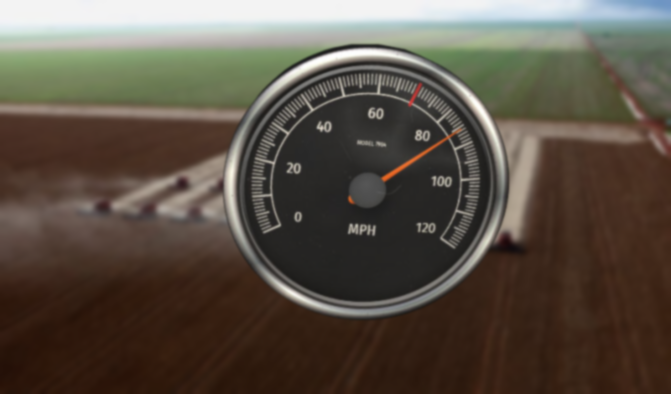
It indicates 85 mph
